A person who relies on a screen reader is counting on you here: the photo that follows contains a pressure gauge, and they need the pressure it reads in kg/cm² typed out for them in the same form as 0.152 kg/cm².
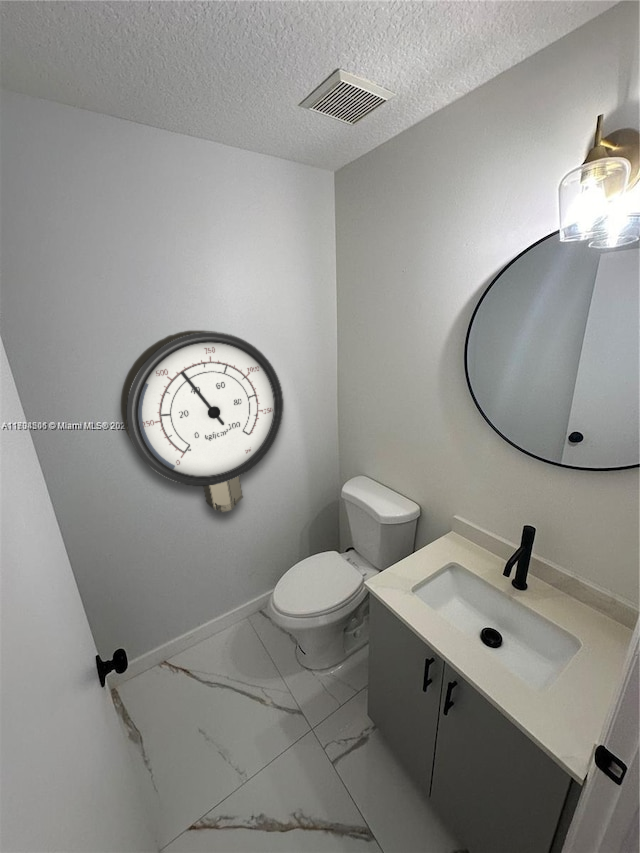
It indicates 40 kg/cm²
